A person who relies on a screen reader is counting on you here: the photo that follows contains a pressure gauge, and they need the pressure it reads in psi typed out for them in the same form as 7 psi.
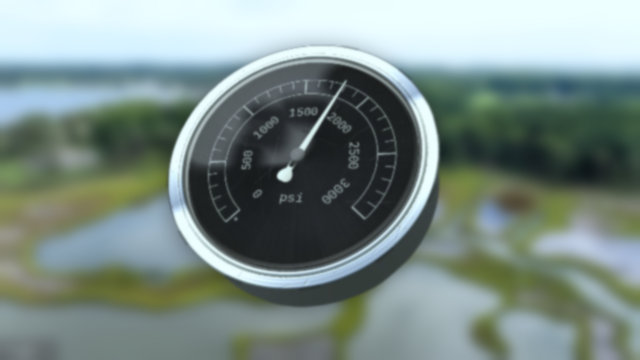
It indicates 1800 psi
